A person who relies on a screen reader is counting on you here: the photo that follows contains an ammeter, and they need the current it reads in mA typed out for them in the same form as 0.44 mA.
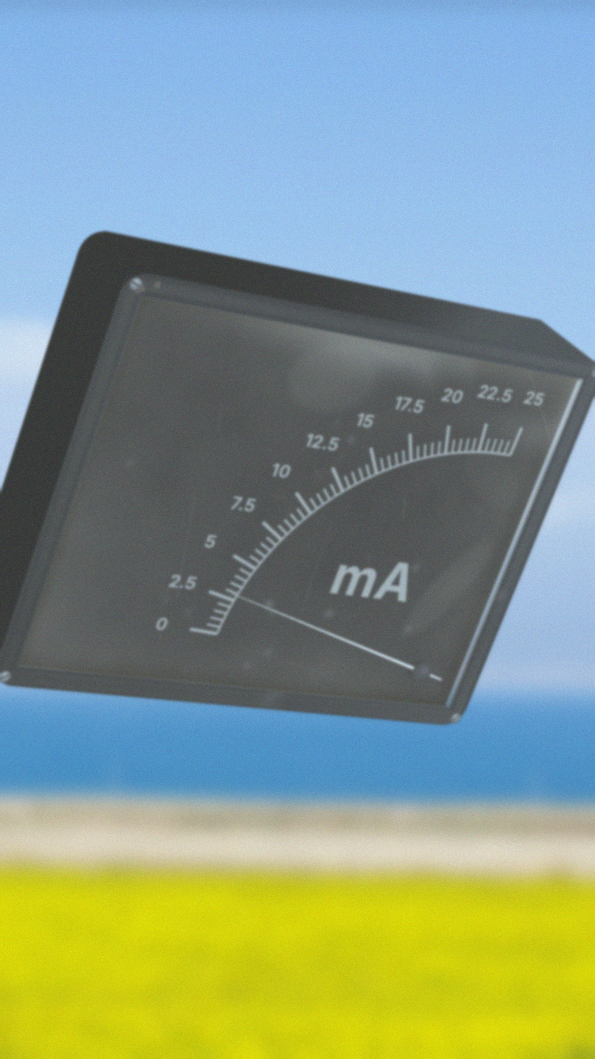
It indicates 3 mA
